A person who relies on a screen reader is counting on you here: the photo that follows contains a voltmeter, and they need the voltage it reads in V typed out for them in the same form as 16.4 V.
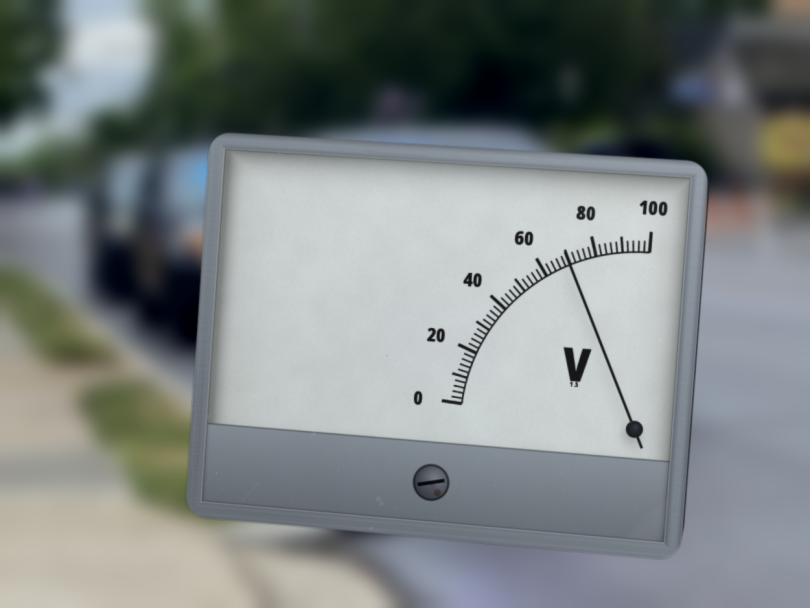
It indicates 70 V
